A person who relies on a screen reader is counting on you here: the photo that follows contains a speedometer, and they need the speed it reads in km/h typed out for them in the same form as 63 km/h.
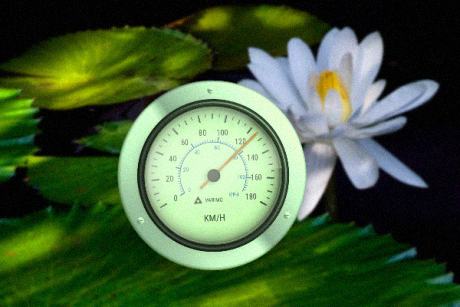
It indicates 125 km/h
